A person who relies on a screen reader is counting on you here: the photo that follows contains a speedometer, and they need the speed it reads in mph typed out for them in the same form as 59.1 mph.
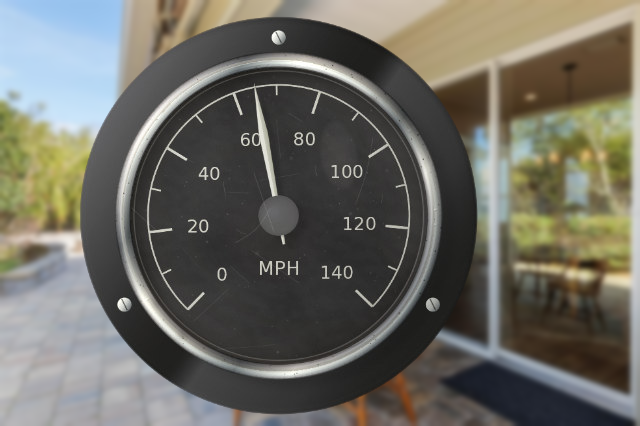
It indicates 65 mph
